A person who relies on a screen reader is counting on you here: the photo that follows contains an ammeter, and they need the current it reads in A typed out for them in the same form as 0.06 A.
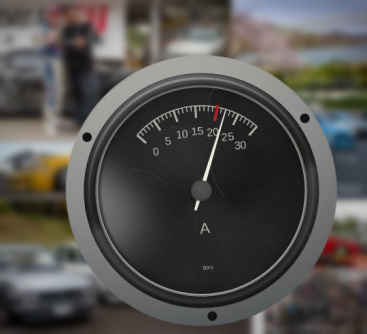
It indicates 22 A
